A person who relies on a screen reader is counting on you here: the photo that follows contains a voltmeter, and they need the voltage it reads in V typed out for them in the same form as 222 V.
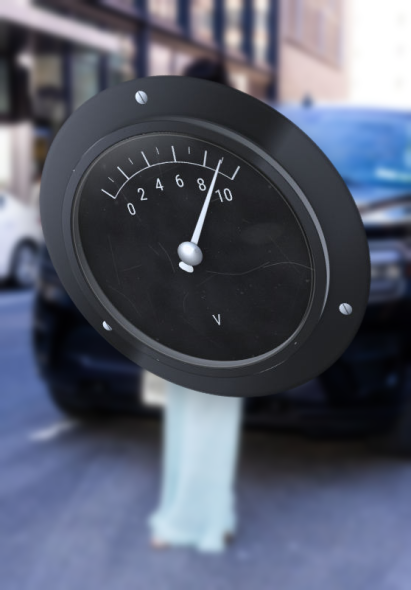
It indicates 9 V
